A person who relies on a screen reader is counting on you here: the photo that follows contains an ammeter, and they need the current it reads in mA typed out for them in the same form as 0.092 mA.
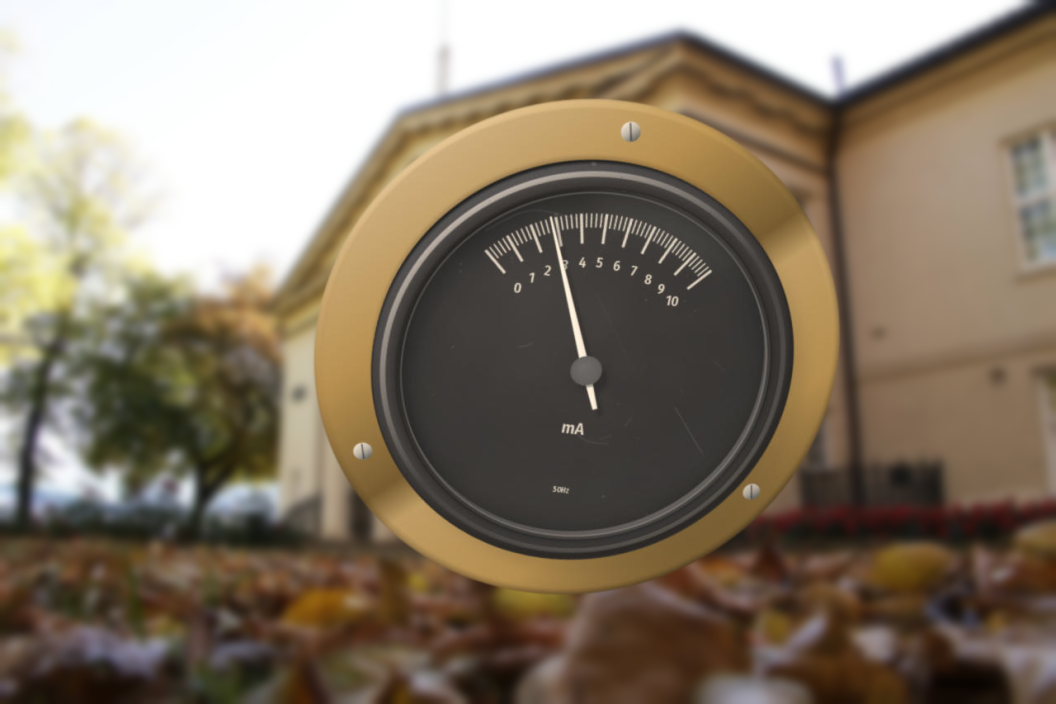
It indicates 2.8 mA
